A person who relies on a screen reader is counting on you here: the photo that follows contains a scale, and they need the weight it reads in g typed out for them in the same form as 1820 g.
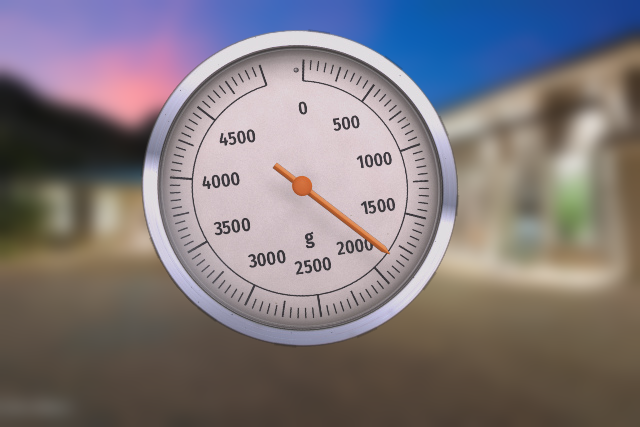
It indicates 1850 g
